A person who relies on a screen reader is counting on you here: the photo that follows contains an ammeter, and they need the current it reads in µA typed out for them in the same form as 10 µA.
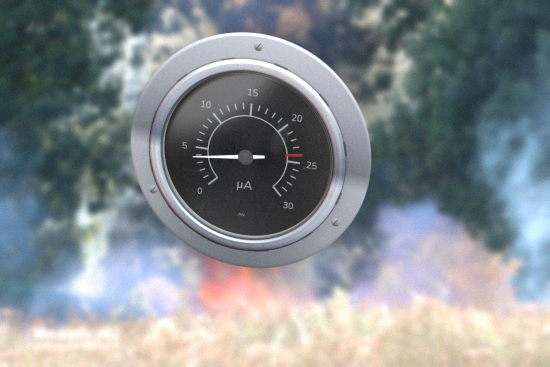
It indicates 4 µA
